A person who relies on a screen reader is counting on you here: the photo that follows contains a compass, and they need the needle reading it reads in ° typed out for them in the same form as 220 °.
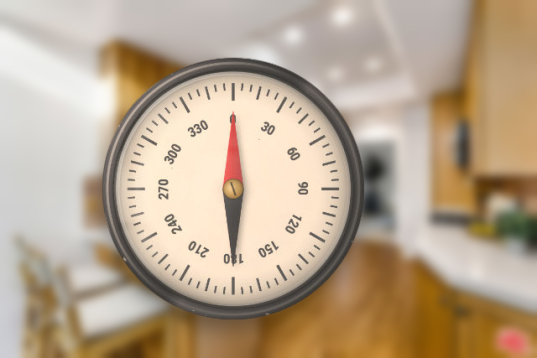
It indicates 0 °
